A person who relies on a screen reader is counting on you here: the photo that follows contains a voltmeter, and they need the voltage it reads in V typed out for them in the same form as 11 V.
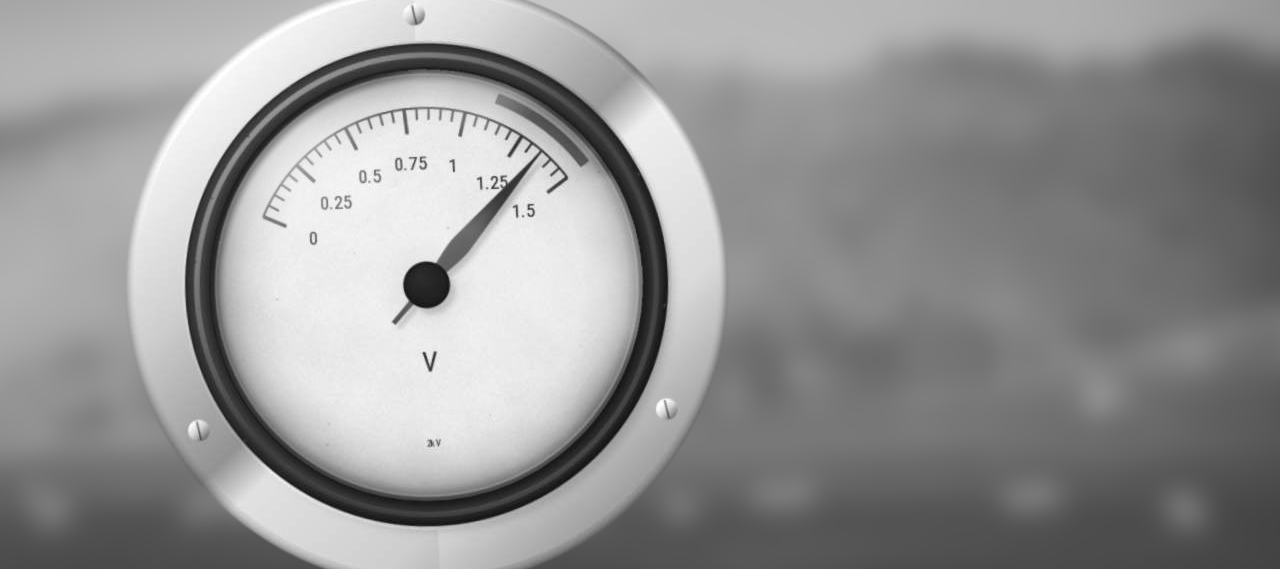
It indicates 1.35 V
